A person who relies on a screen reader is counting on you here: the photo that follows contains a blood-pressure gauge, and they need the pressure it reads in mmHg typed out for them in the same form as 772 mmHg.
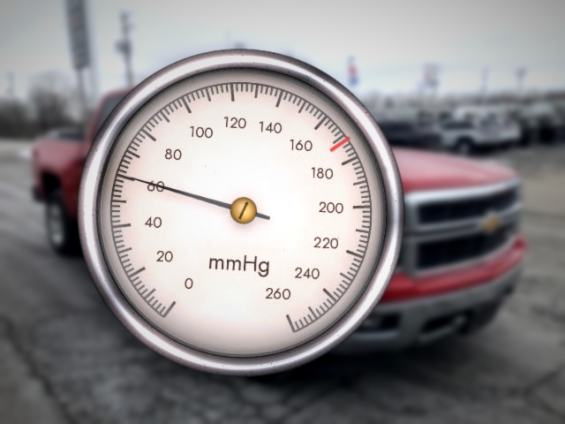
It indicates 60 mmHg
